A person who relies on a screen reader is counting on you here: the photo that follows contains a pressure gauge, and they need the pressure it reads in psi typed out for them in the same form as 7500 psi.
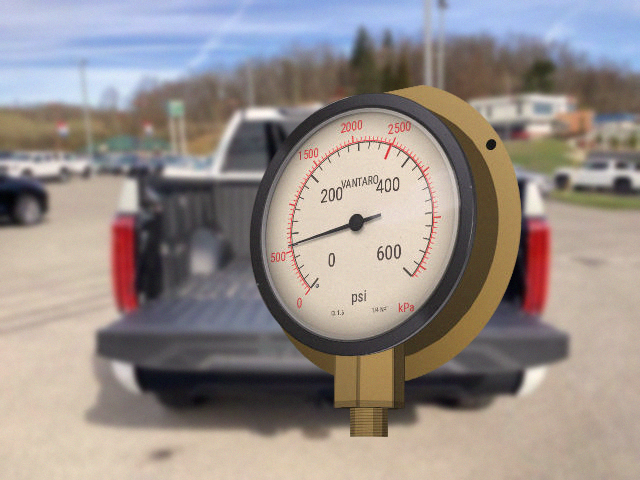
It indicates 80 psi
